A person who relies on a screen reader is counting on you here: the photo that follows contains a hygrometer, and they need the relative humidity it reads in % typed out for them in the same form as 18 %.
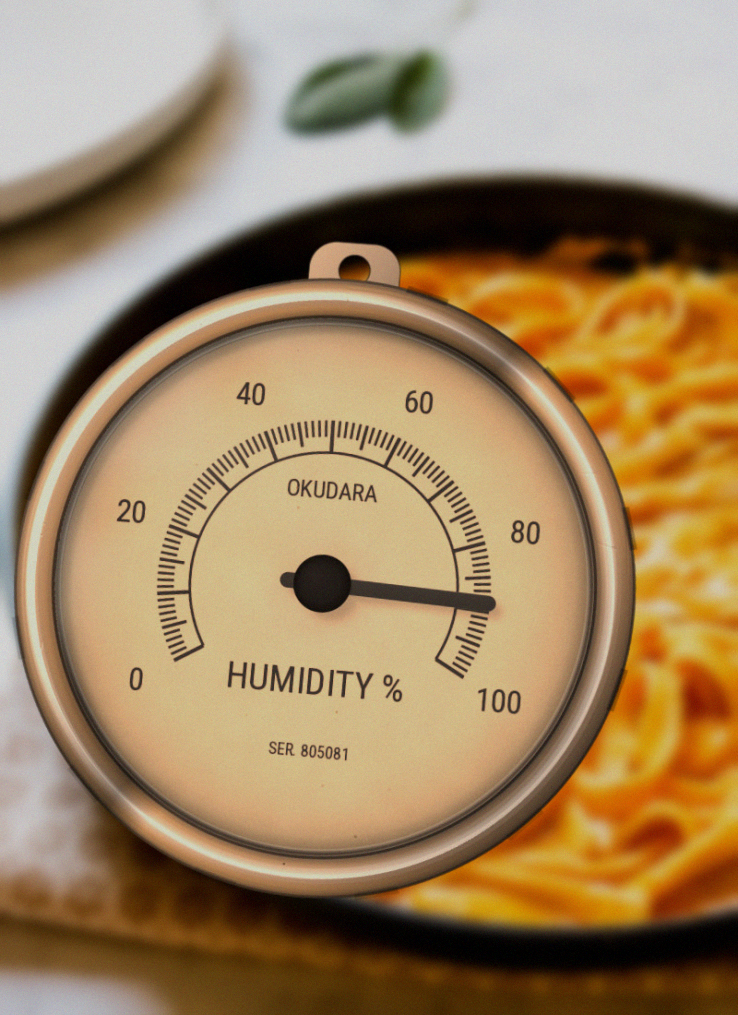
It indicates 89 %
